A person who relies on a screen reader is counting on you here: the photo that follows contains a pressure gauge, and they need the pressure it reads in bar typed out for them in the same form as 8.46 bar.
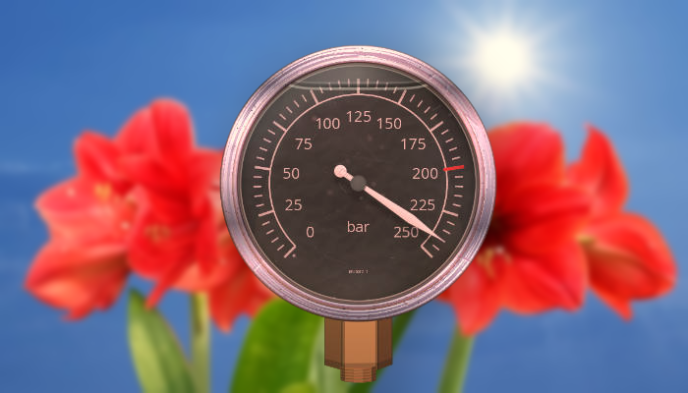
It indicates 240 bar
